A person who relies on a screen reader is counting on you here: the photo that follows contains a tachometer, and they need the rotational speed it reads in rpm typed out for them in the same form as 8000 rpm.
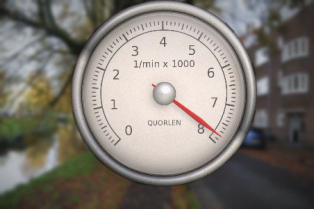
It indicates 7800 rpm
